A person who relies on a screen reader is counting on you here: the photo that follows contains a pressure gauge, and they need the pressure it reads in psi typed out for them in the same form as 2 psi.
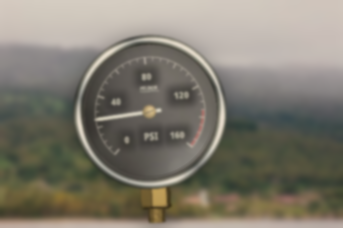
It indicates 25 psi
